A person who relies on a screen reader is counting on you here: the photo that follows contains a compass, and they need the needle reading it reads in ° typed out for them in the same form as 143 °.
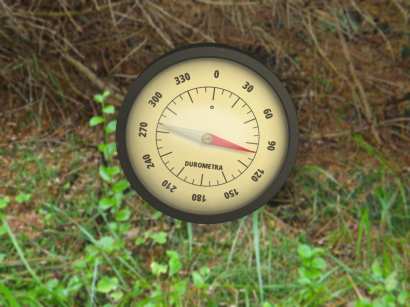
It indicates 100 °
